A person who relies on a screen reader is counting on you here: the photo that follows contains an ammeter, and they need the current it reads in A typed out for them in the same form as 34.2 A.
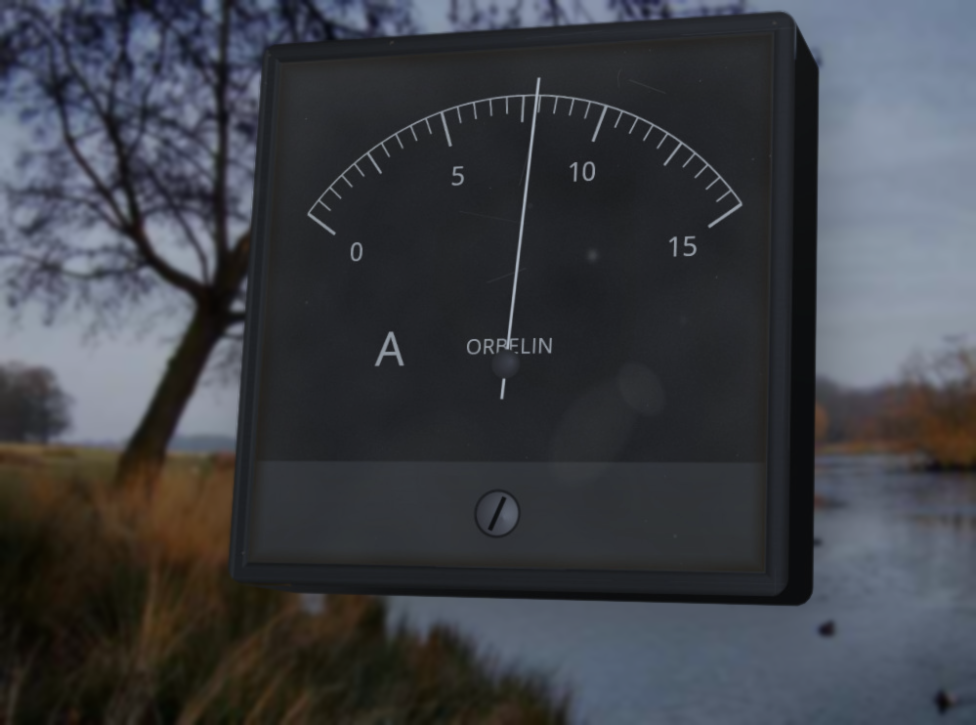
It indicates 8 A
